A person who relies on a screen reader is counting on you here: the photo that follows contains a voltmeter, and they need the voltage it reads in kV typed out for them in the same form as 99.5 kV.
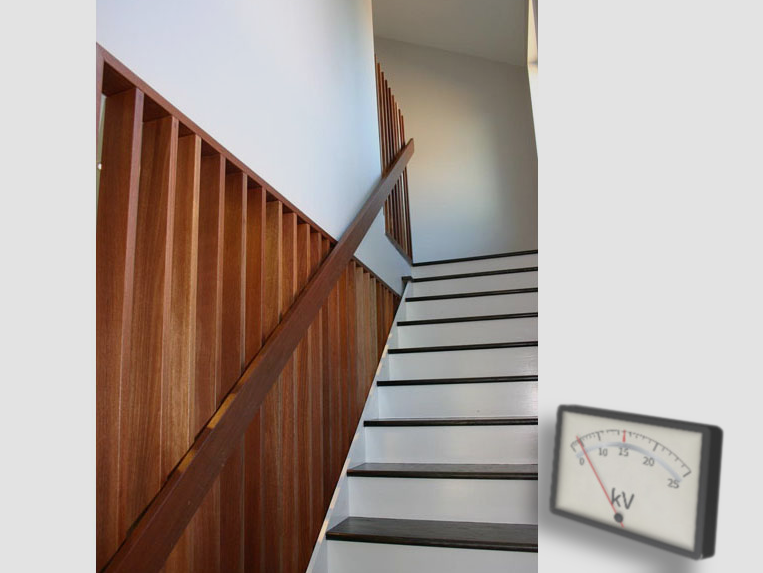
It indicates 5 kV
